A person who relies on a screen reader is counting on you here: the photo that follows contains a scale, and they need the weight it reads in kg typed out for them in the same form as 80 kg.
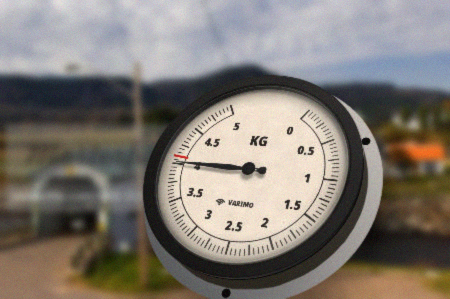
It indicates 4 kg
